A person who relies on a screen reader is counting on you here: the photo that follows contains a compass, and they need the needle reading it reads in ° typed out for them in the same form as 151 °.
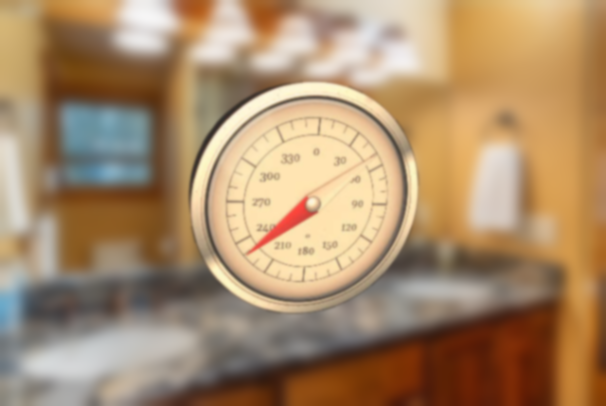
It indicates 230 °
